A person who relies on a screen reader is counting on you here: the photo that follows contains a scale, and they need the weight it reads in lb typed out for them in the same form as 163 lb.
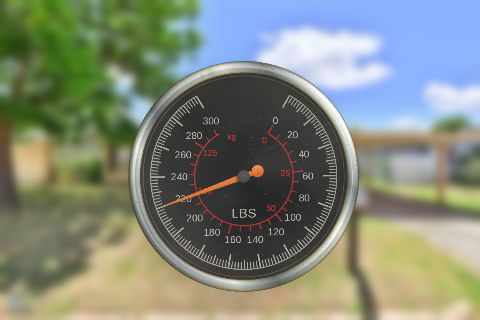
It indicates 220 lb
